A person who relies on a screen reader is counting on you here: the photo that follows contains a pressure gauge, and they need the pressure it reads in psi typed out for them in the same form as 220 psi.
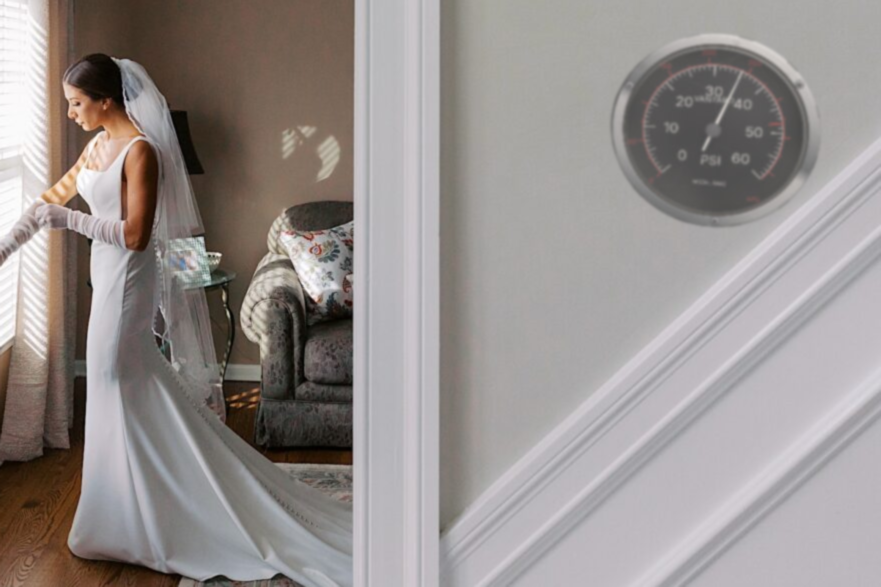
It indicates 35 psi
